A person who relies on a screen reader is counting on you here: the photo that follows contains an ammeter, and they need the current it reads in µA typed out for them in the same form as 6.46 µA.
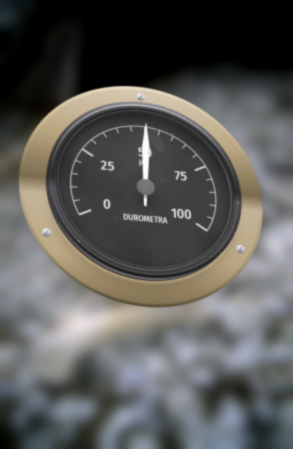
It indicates 50 µA
